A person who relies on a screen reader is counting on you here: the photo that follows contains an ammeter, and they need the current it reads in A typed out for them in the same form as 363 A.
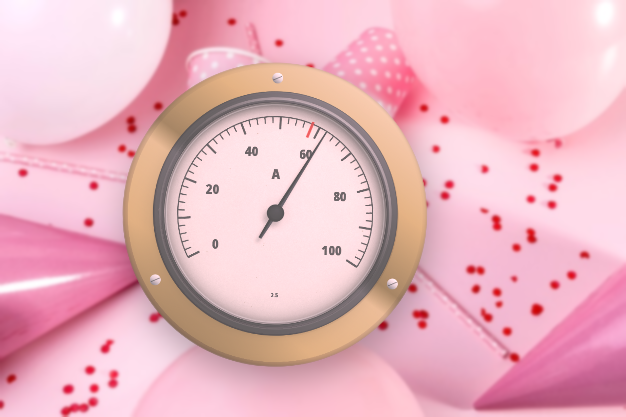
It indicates 62 A
